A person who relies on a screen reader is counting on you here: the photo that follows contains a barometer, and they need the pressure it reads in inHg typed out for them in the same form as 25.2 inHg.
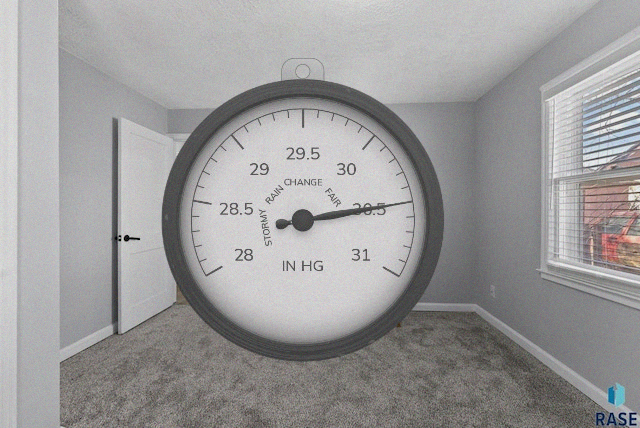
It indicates 30.5 inHg
